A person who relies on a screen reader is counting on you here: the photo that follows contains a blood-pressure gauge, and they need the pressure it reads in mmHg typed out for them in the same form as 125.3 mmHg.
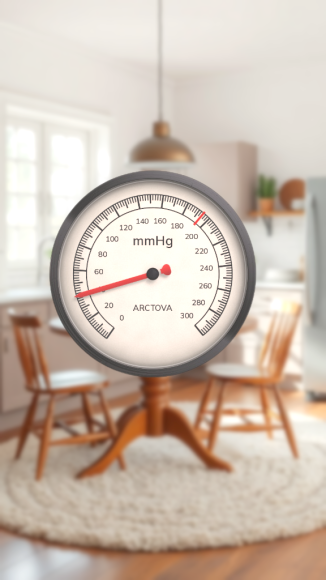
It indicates 40 mmHg
